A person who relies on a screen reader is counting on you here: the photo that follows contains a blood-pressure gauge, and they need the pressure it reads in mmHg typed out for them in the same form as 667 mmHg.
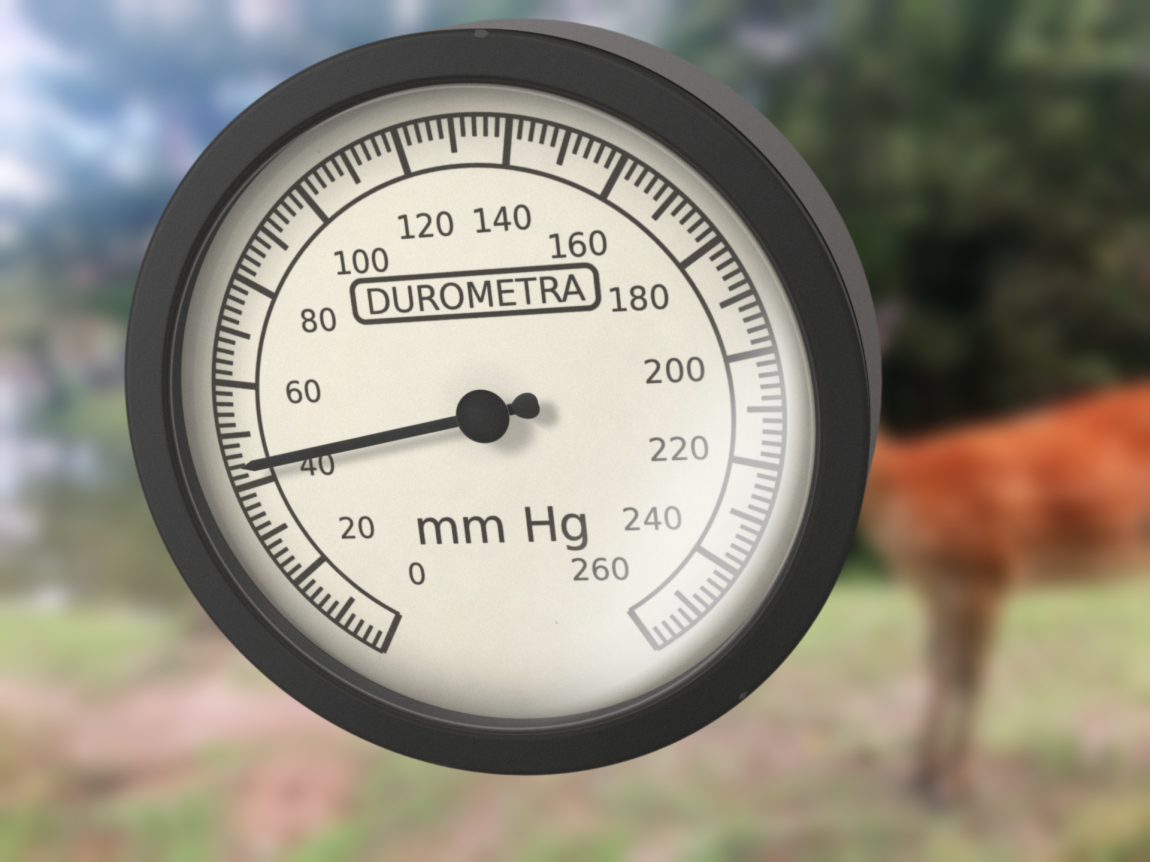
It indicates 44 mmHg
